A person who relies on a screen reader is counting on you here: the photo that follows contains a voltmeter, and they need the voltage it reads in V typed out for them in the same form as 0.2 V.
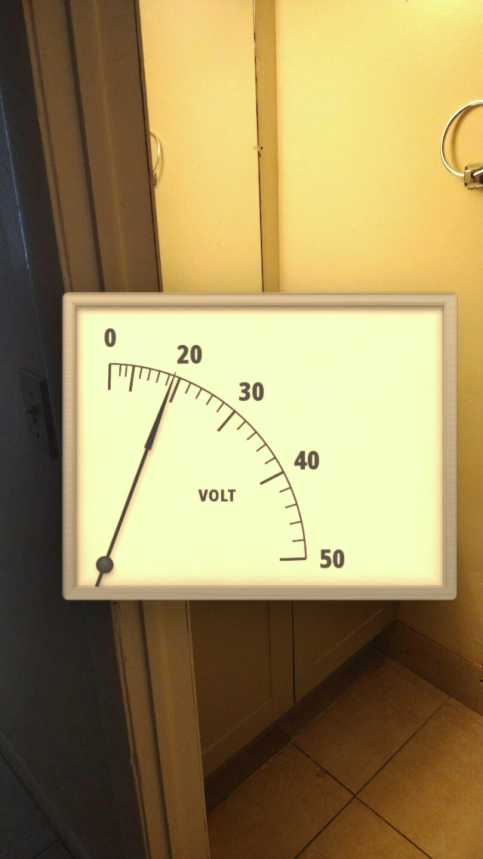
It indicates 19 V
